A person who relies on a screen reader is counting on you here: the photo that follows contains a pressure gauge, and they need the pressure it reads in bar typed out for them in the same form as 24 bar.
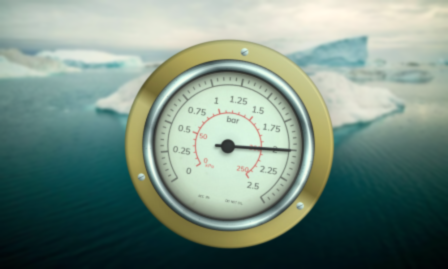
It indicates 2 bar
